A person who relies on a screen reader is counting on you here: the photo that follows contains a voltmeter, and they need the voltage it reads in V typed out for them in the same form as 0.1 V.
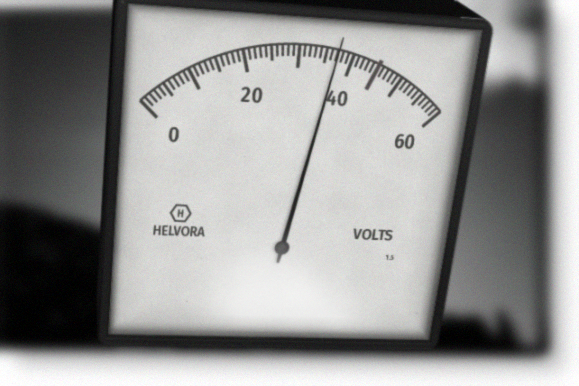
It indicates 37 V
